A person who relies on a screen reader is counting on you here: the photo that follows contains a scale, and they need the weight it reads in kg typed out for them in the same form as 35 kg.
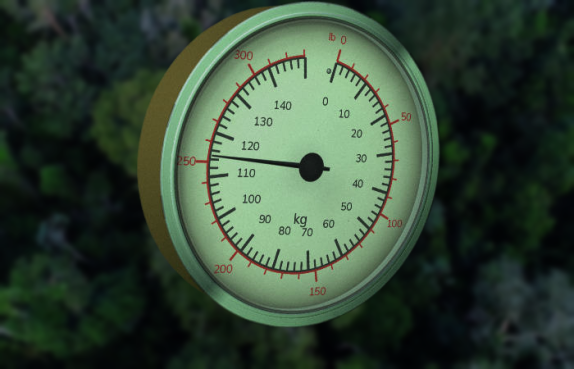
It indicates 115 kg
